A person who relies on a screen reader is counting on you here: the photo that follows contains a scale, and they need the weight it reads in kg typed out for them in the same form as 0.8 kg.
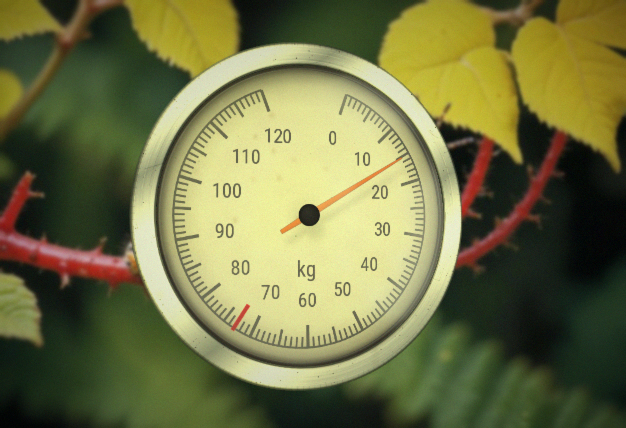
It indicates 15 kg
